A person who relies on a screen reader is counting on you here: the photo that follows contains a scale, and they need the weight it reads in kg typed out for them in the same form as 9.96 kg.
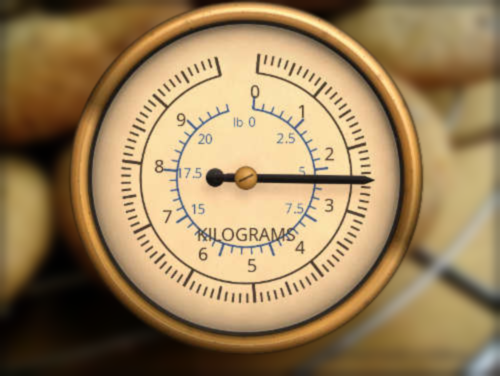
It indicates 2.5 kg
